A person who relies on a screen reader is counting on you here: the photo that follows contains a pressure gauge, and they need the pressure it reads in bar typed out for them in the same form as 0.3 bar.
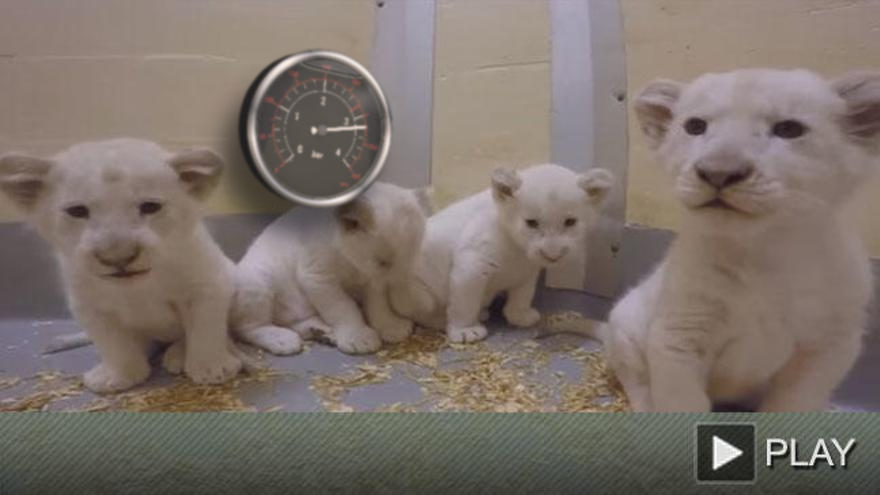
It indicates 3.2 bar
